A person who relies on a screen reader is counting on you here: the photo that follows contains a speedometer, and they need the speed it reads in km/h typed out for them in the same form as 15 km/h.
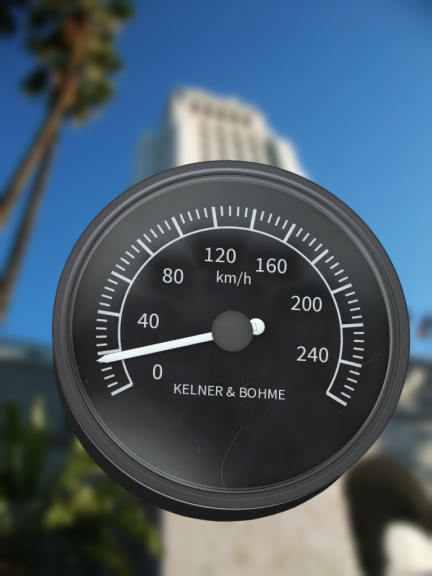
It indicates 16 km/h
